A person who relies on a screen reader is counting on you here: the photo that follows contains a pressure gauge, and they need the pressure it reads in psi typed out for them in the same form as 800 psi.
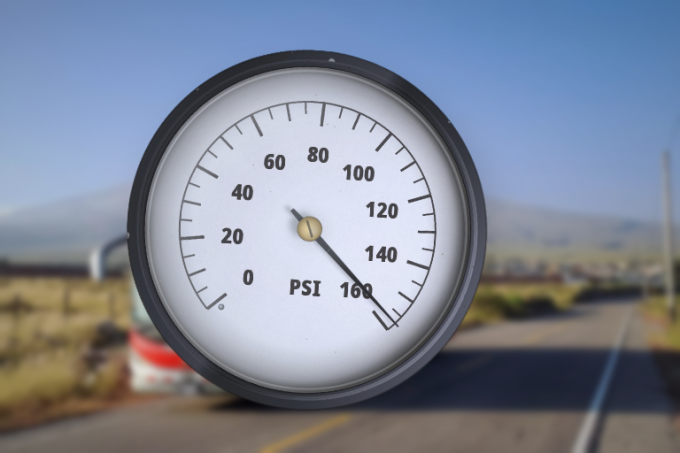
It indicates 157.5 psi
